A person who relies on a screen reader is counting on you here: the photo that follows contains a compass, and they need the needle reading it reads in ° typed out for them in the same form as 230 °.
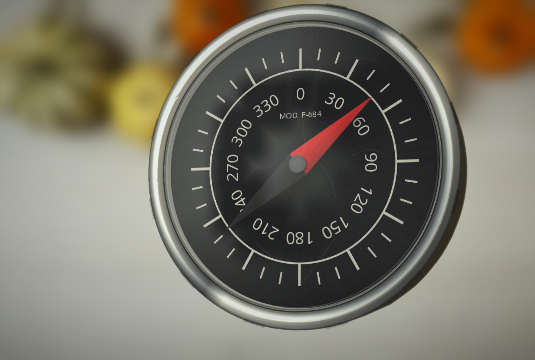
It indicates 50 °
